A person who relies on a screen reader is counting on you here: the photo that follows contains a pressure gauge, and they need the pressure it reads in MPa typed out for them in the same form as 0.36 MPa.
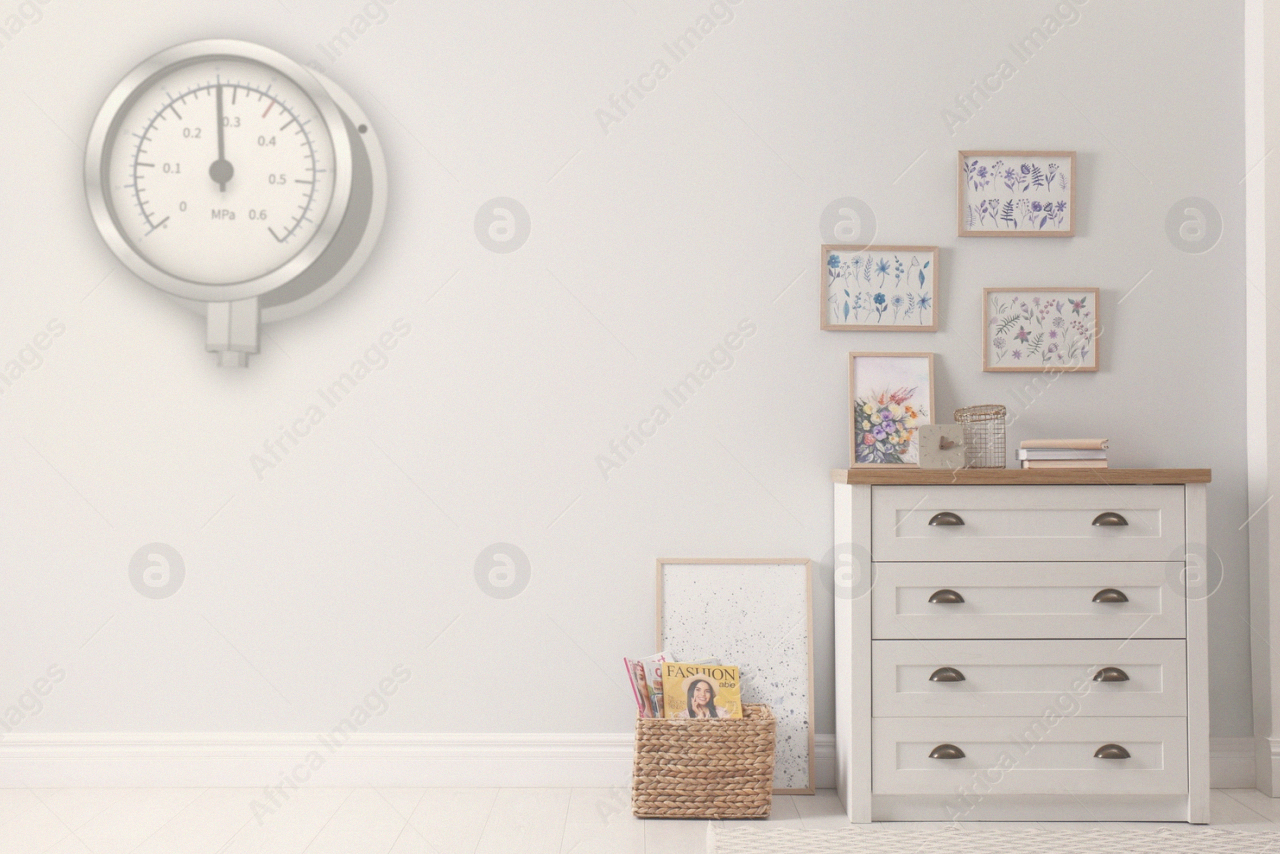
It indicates 0.28 MPa
